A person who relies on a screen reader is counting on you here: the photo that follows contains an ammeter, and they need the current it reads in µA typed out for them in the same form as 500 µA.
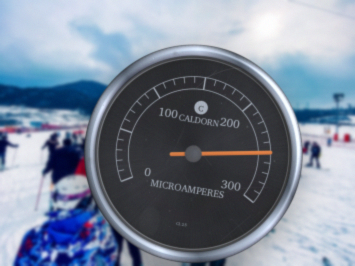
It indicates 250 µA
